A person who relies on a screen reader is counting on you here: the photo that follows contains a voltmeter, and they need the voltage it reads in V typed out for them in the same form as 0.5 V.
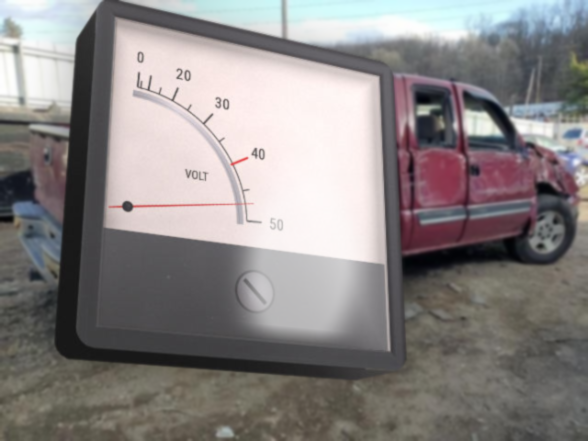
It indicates 47.5 V
